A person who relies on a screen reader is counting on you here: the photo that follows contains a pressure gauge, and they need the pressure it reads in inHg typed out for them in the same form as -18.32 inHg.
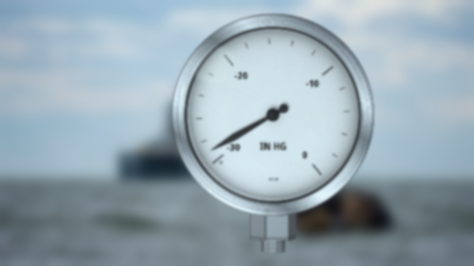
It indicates -29 inHg
